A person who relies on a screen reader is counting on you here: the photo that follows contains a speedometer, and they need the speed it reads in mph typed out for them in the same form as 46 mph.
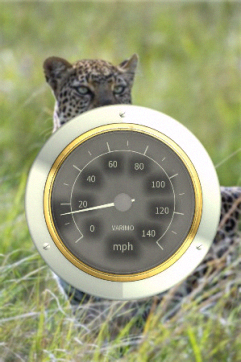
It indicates 15 mph
